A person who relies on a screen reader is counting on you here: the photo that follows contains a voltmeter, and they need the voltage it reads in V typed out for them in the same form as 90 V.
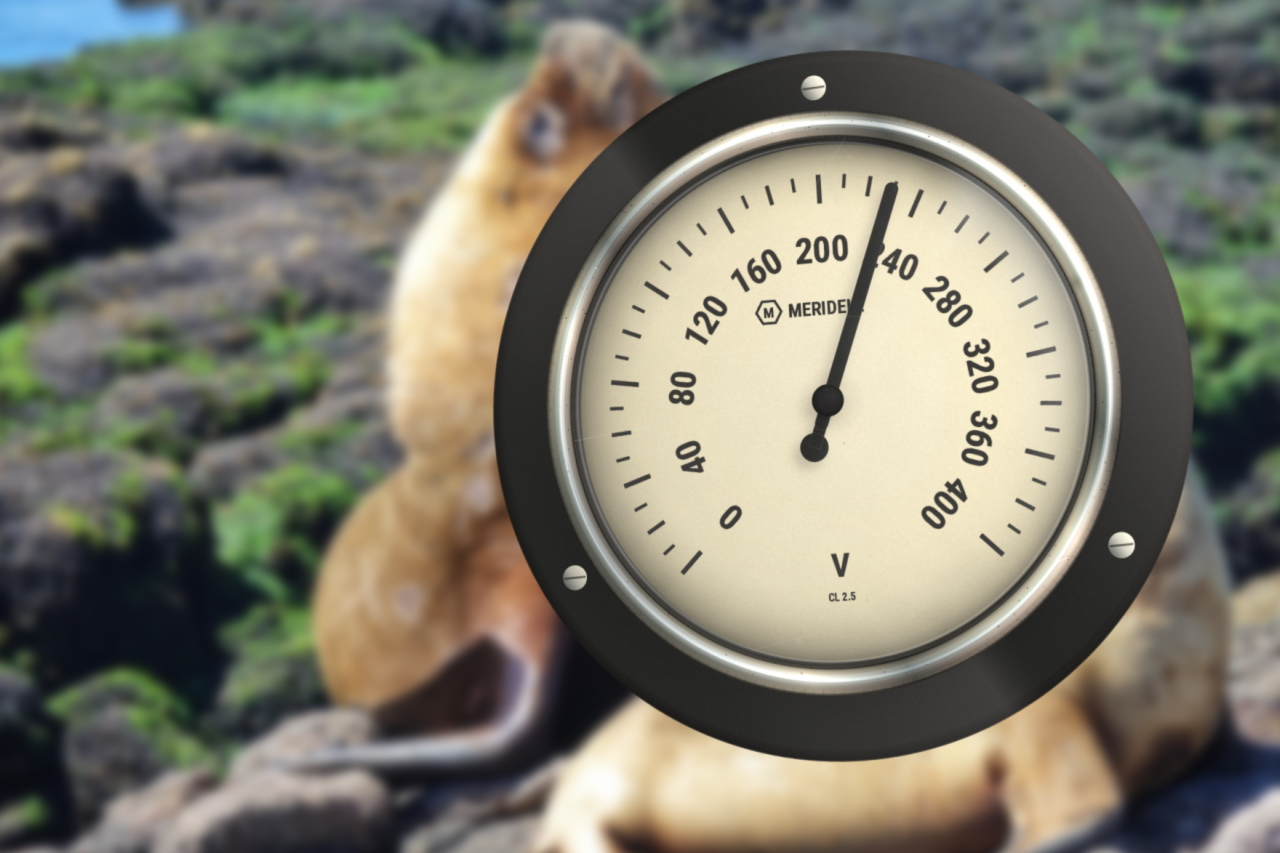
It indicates 230 V
